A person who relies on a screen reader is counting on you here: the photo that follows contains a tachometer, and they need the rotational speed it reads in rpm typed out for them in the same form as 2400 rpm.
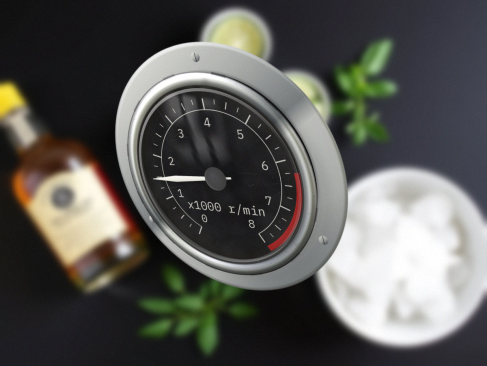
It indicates 1500 rpm
